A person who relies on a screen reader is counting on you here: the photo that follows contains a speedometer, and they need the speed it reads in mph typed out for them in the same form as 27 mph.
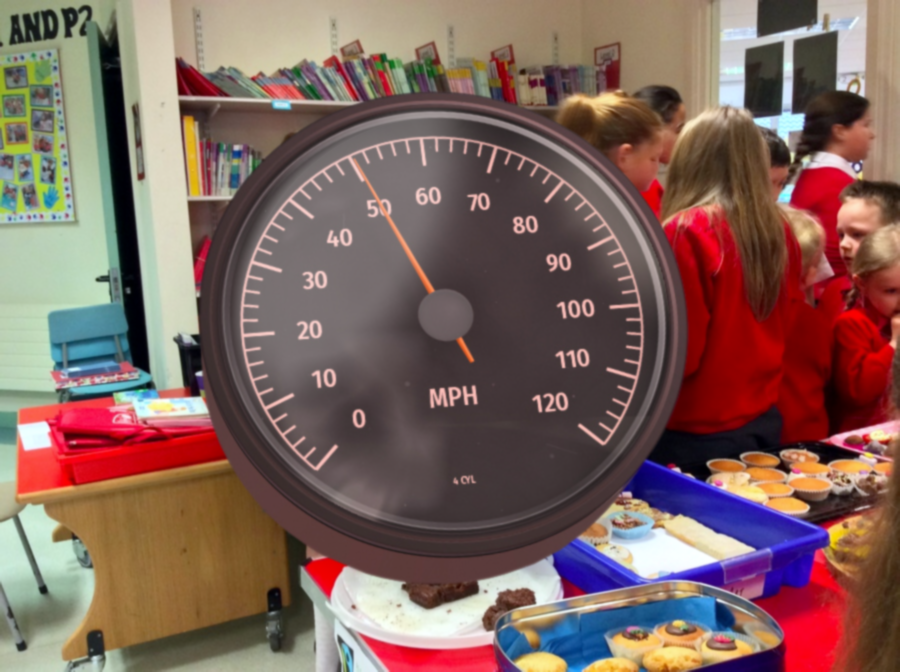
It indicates 50 mph
